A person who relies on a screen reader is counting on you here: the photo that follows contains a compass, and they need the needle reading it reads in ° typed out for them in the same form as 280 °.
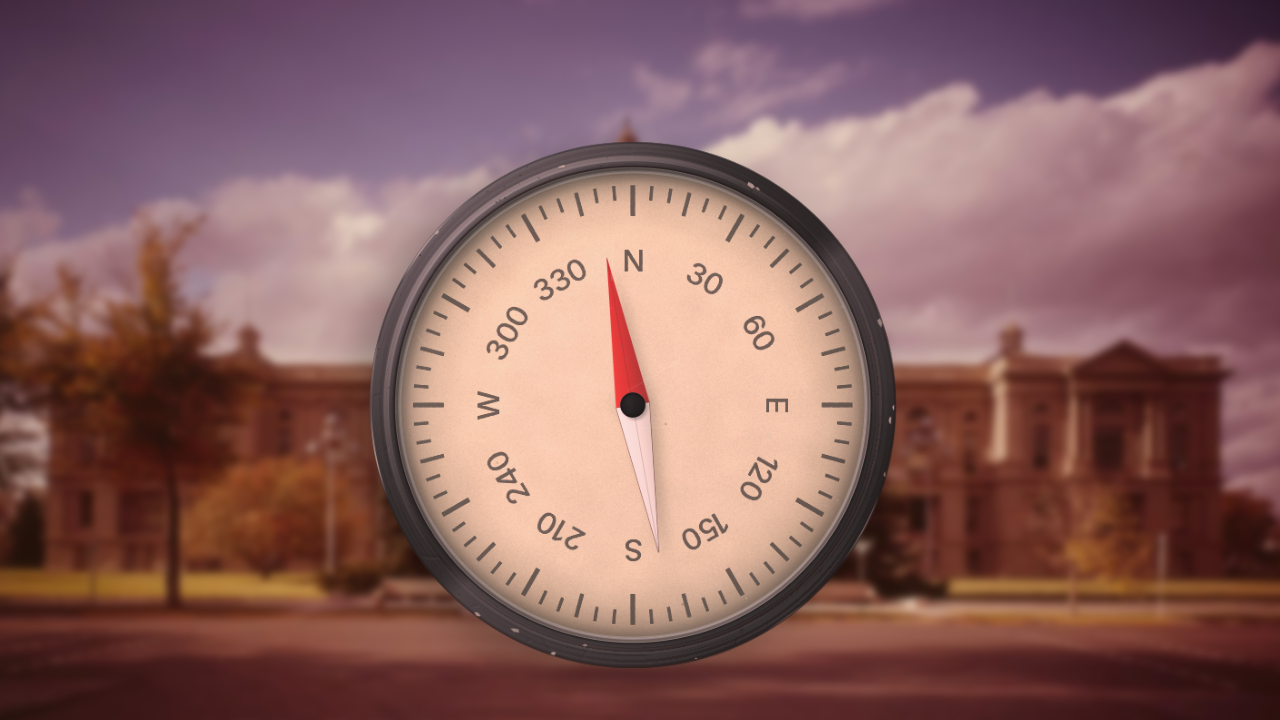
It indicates 350 °
